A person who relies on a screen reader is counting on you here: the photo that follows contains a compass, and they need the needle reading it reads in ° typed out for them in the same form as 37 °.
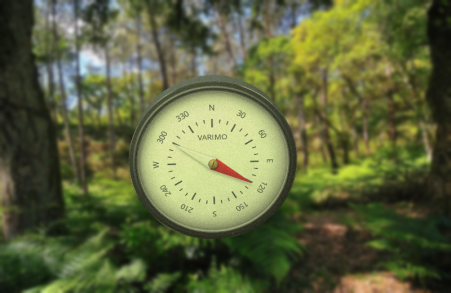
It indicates 120 °
